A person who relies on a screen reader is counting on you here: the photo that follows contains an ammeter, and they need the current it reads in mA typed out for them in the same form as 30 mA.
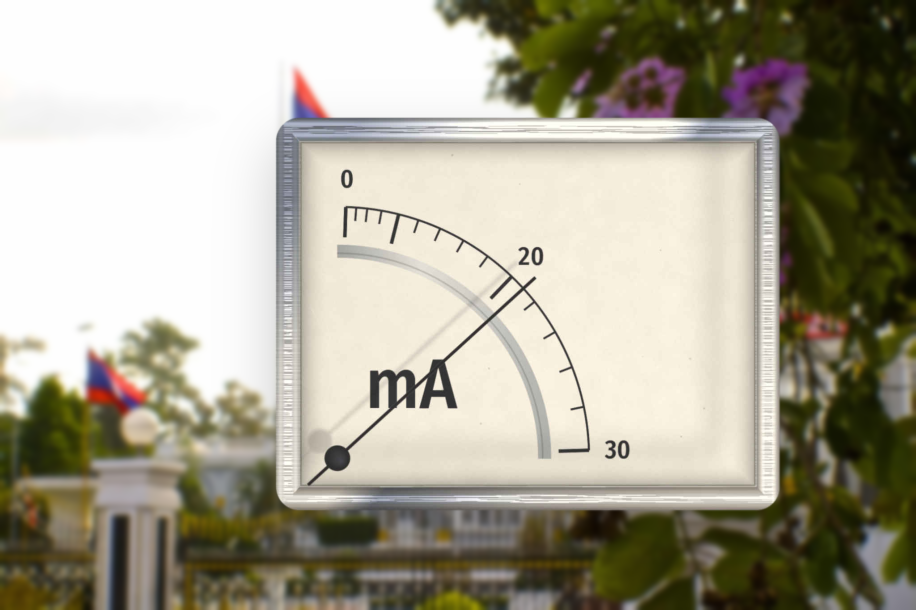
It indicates 21 mA
